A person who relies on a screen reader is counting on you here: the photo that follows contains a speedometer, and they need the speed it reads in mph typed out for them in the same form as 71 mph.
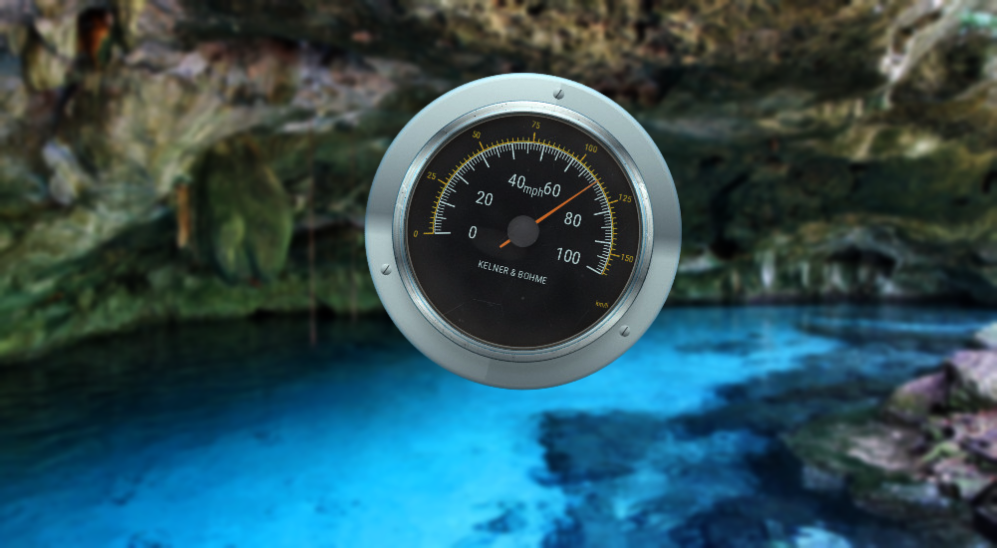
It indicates 70 mph
